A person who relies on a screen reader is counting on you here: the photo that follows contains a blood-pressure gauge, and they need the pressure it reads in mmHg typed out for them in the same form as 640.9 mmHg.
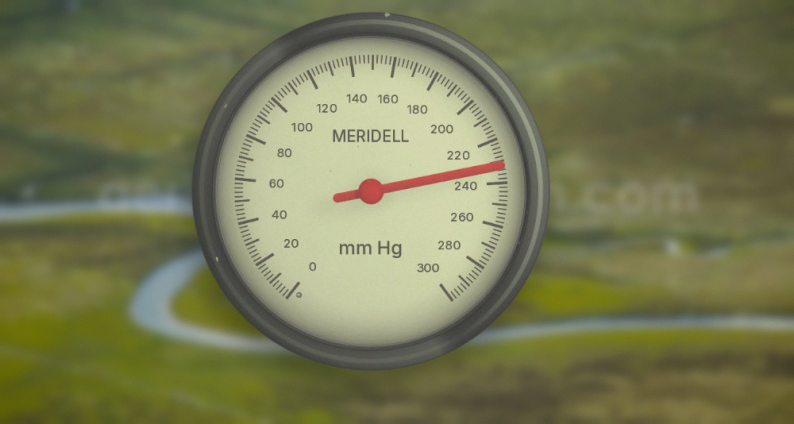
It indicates 232 mmHg
